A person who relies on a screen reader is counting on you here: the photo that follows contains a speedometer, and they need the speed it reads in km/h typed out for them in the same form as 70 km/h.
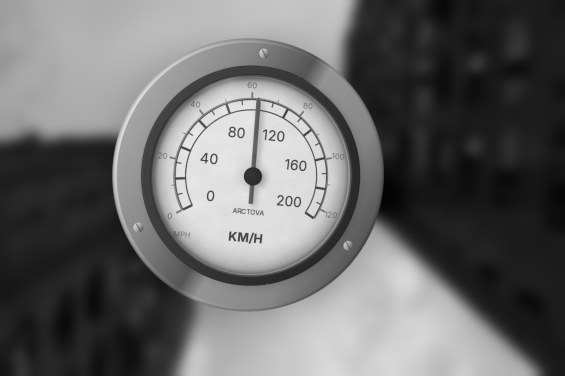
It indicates 100 km/h
